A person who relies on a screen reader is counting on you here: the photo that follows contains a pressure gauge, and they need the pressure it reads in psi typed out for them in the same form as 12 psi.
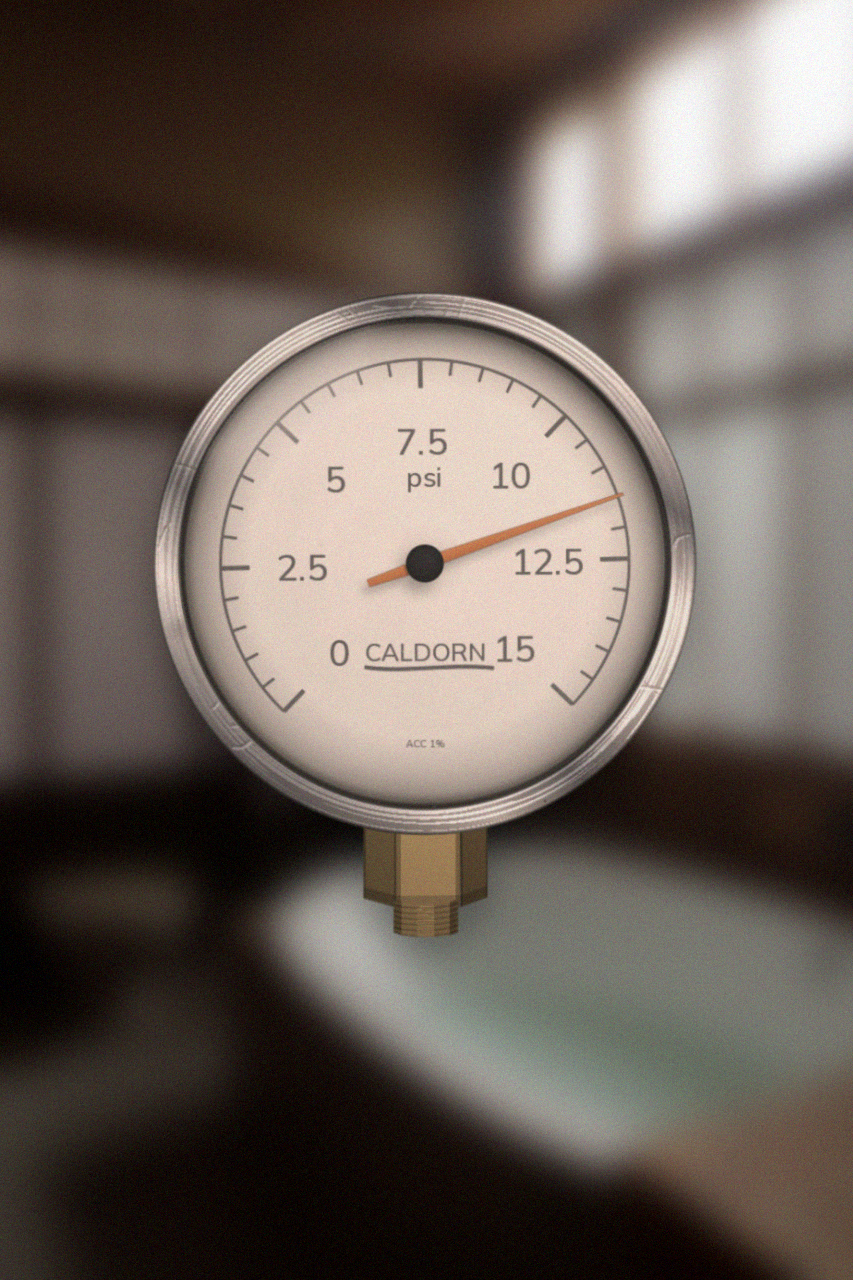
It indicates 11.5 psi
